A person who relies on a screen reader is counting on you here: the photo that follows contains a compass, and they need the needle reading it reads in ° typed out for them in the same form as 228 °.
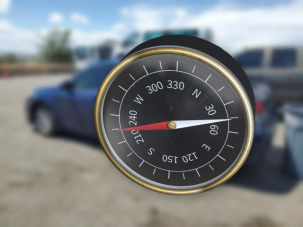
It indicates 225 °
